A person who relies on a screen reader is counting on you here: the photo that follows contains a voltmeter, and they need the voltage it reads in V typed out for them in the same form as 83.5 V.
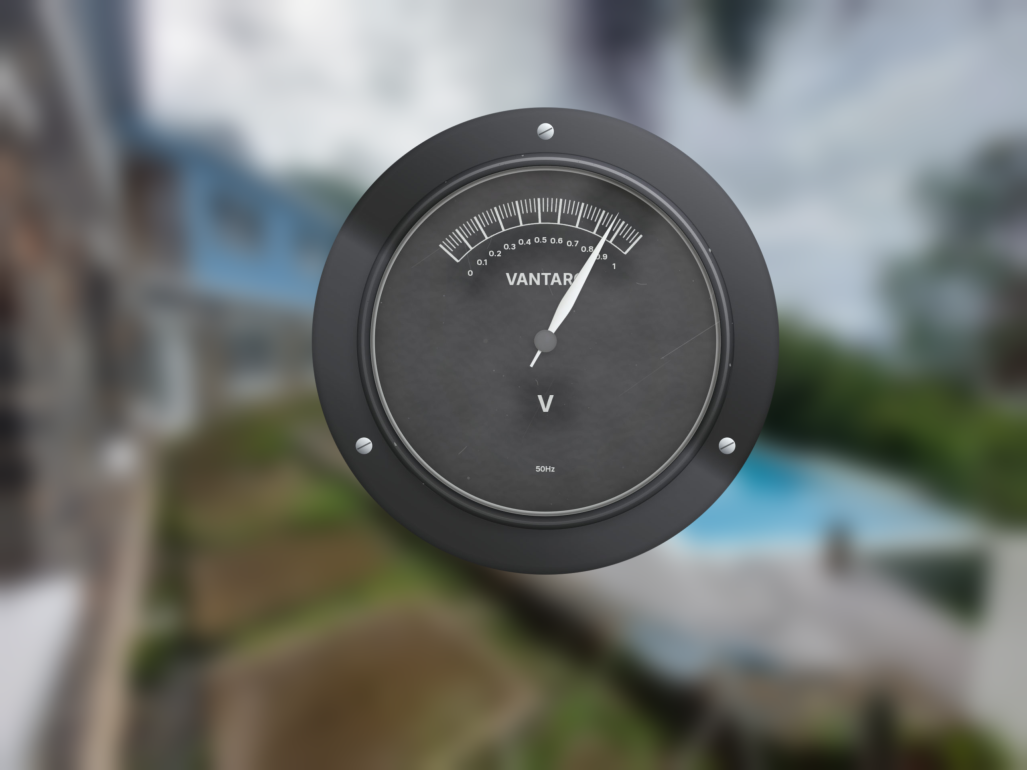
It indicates 0.86 V
